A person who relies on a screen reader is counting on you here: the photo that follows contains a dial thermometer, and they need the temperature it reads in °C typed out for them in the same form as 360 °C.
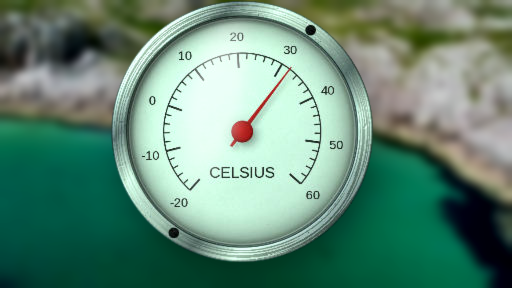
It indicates 32 °C
